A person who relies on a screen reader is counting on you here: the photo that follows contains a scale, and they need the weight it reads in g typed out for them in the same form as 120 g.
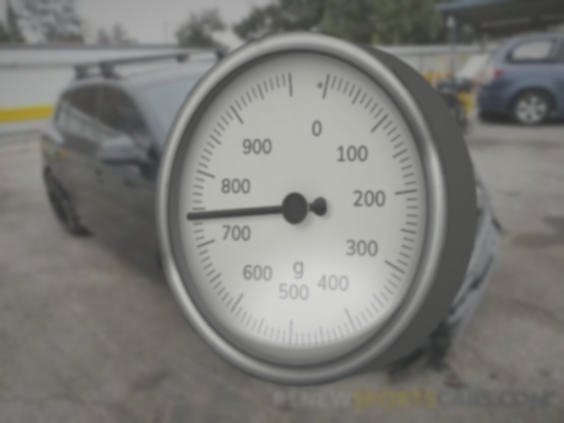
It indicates 740 g
